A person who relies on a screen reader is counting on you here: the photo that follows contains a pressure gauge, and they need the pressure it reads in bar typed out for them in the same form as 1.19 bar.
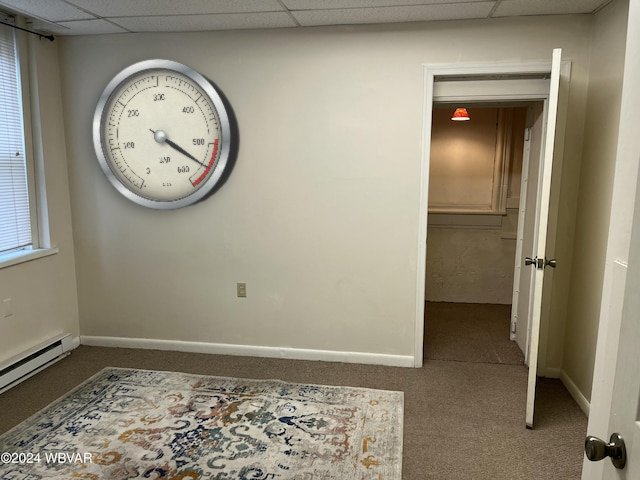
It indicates 550 bar
